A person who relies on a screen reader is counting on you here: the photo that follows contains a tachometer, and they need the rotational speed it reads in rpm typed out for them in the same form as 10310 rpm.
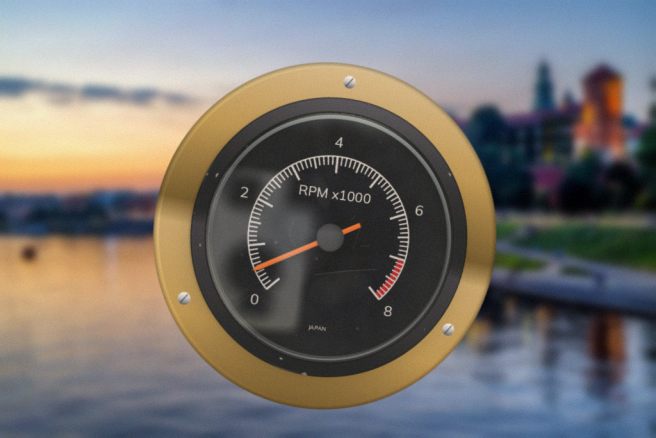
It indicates 500 rpm
